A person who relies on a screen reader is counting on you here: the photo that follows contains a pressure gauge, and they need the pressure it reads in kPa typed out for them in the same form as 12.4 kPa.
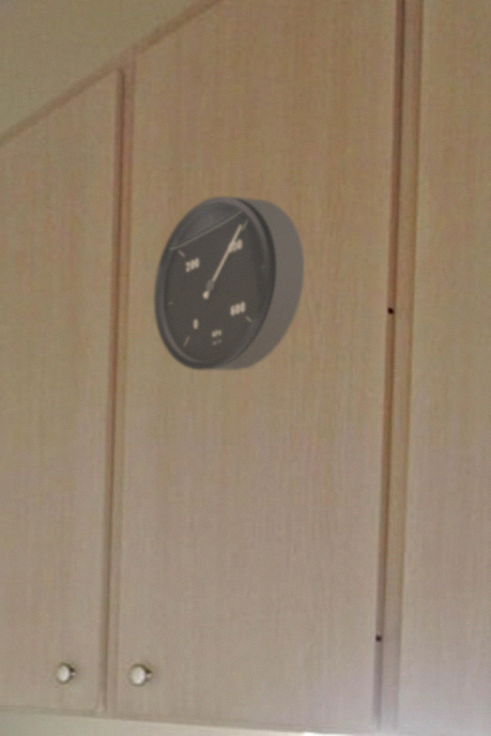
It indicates 400 kPa
